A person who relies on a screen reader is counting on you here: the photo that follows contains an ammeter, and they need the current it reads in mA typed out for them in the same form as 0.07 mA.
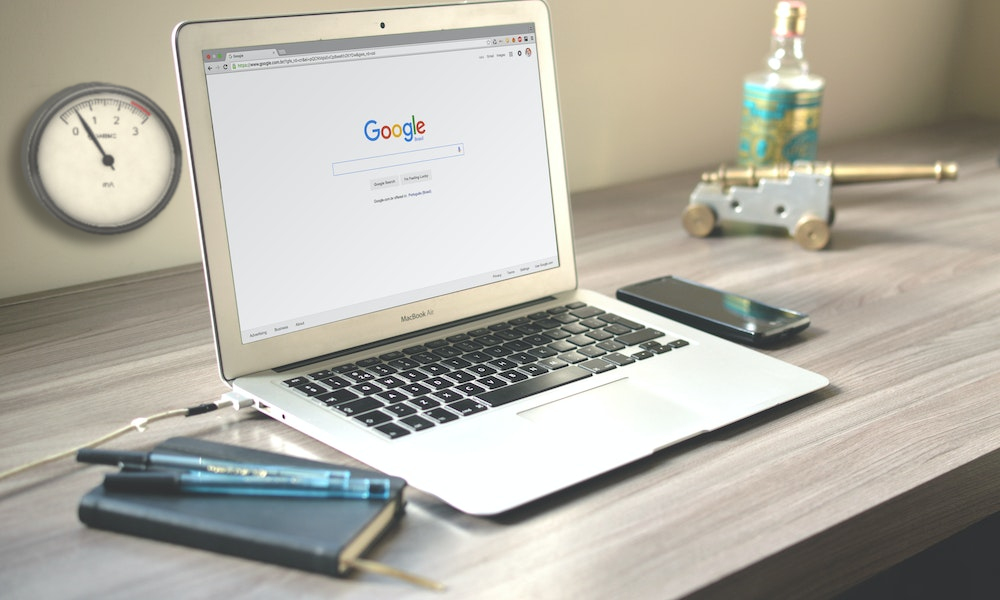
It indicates 0.5 mA
